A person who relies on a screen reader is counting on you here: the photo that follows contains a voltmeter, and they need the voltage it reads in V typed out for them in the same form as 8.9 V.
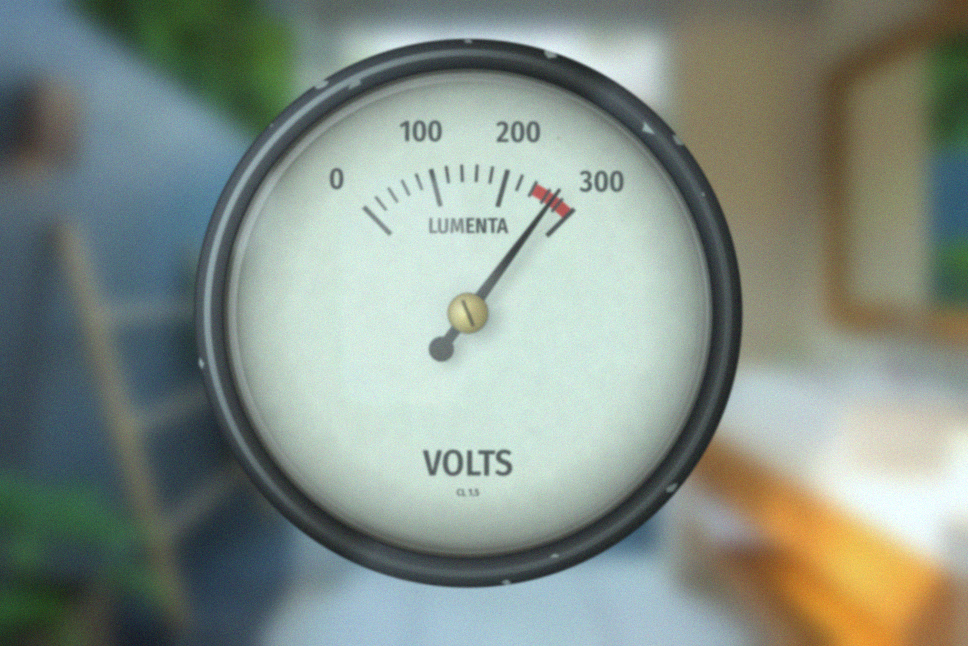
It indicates 270 V
